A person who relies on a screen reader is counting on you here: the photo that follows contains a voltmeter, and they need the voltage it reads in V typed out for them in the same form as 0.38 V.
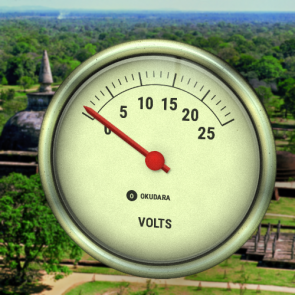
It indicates 1 V
